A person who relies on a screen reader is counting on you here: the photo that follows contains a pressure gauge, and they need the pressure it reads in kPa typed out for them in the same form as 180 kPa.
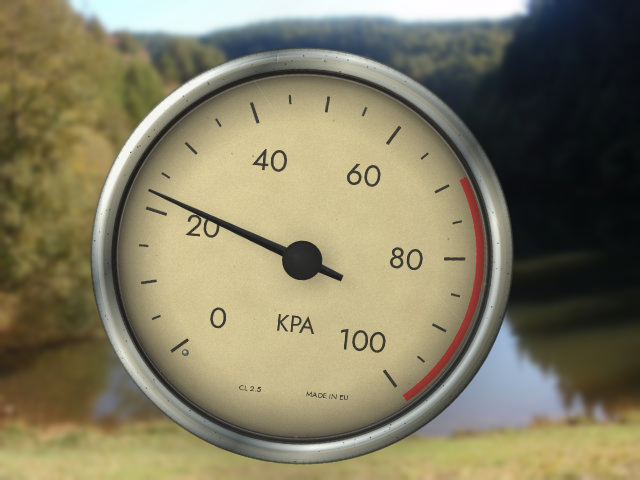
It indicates 22.5 kPa
